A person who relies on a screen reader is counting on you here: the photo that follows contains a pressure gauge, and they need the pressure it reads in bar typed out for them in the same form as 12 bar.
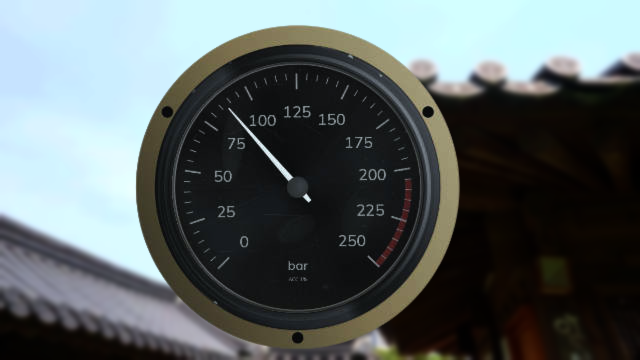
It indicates 87.5 bar
